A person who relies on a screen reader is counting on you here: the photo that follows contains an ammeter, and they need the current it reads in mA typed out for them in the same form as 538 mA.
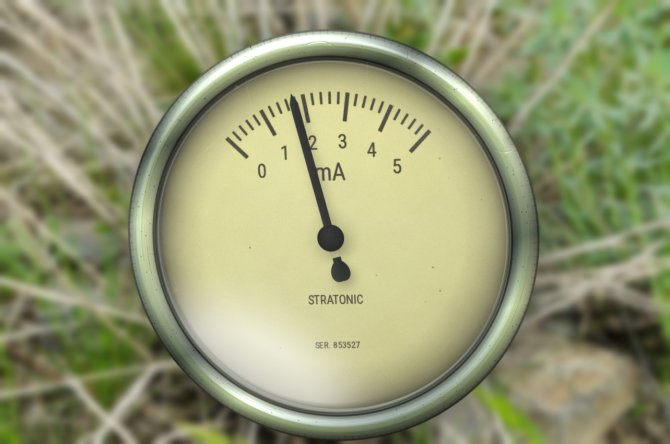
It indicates 1.8 mA
